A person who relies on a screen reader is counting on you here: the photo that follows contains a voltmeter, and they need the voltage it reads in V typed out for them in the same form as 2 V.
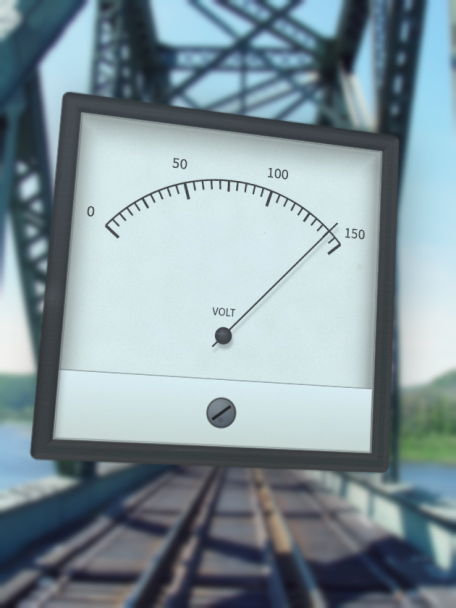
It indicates 140 V
